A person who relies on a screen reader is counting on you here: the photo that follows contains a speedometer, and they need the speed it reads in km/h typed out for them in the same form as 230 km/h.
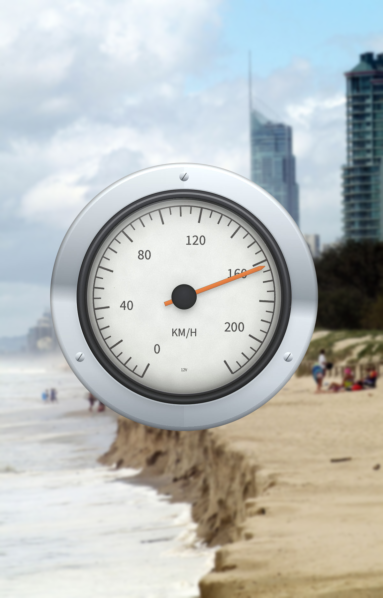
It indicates 162.5 km/h
